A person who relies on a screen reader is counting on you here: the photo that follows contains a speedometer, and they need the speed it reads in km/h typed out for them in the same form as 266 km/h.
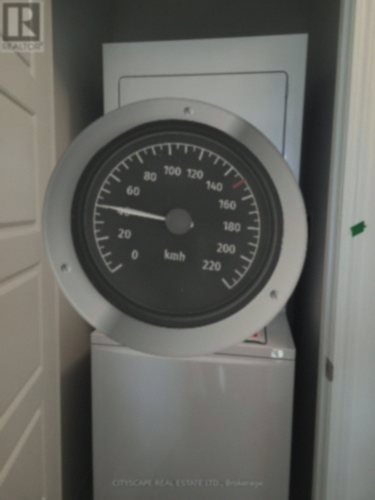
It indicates 40 km/h
